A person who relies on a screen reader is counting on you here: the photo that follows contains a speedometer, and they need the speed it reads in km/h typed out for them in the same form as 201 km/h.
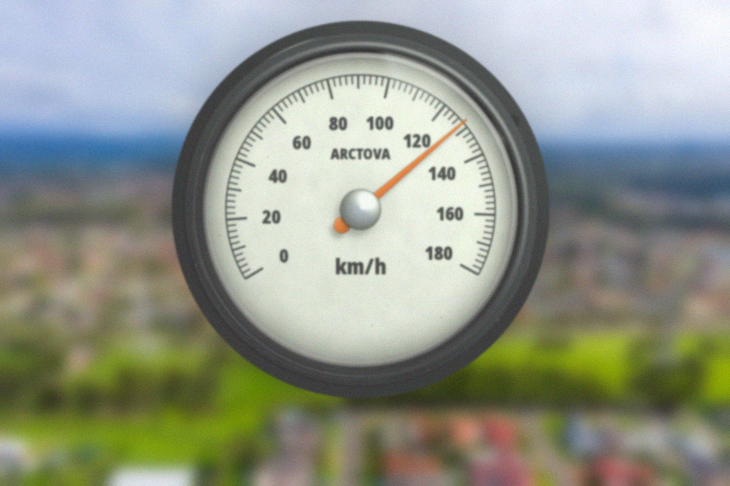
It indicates 128 km/h
